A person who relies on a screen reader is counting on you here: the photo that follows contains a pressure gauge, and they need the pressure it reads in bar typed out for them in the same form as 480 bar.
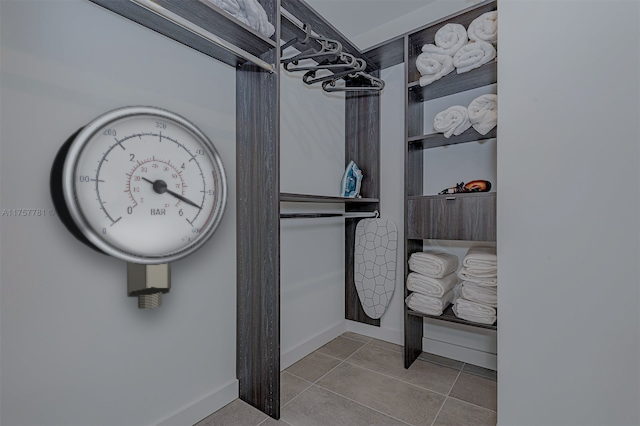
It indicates 5.5 bar
